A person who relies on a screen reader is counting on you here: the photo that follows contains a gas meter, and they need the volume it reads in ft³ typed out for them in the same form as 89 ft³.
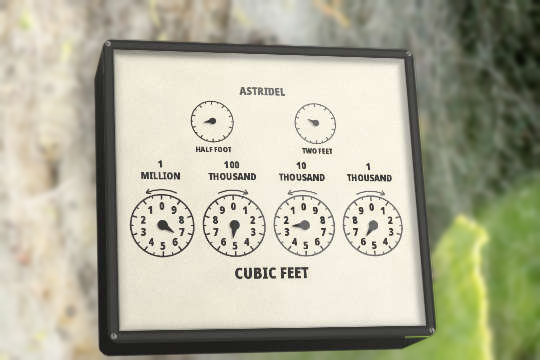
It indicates 652600 ft³
